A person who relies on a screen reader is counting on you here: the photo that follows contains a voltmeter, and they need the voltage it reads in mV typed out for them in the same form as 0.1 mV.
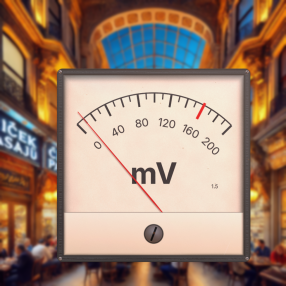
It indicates 10 mV
